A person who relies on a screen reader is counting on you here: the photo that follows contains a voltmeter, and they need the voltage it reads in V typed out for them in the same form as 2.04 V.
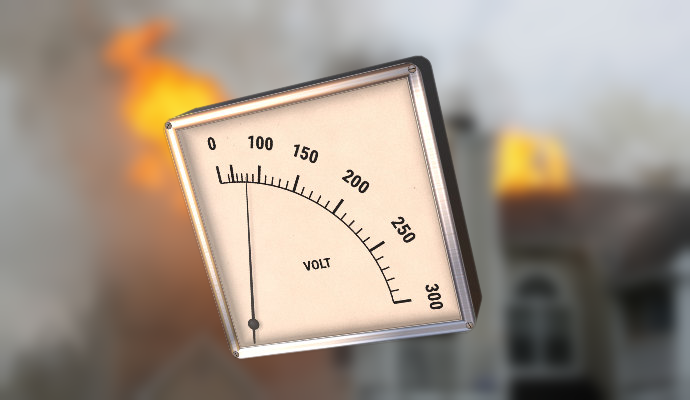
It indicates 80 V
